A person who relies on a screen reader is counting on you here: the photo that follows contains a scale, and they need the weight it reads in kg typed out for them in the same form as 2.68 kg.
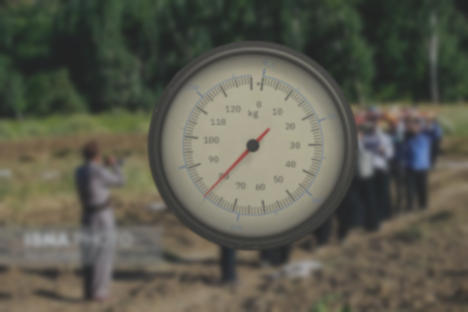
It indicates 80 kg
